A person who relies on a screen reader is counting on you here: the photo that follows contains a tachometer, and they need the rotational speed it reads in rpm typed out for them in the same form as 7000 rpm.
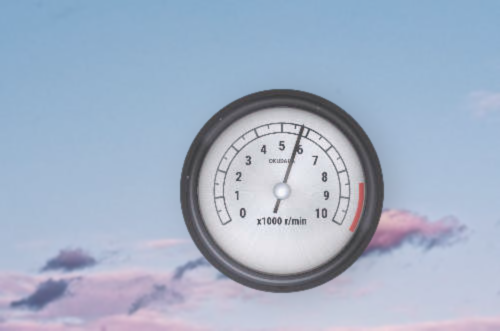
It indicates 5750 rpm
